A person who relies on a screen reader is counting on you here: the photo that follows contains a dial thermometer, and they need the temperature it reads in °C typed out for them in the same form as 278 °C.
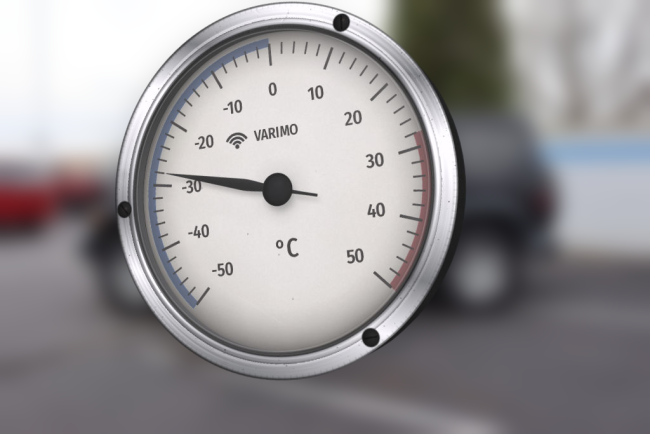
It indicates -28 °C
